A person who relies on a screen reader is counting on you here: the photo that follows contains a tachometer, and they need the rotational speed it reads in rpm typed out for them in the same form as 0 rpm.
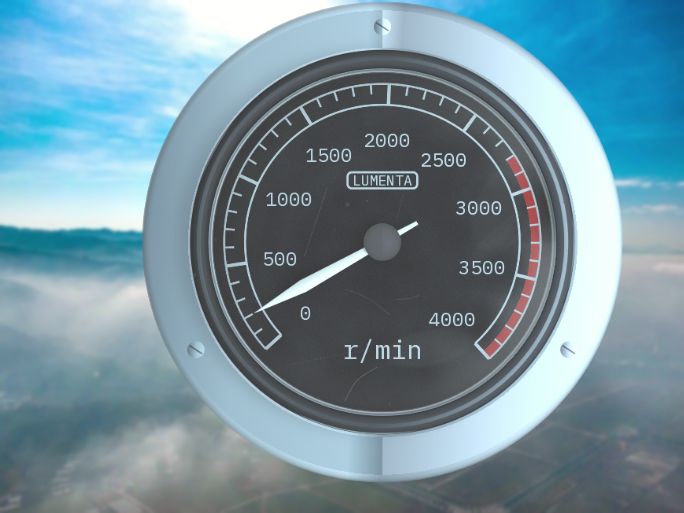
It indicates 200 rpm
